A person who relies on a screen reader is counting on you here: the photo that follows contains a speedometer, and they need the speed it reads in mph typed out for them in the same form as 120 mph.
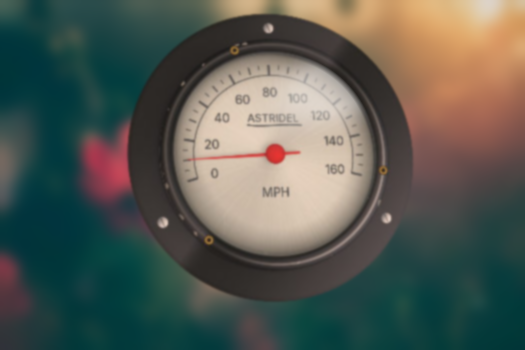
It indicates 10 mph
